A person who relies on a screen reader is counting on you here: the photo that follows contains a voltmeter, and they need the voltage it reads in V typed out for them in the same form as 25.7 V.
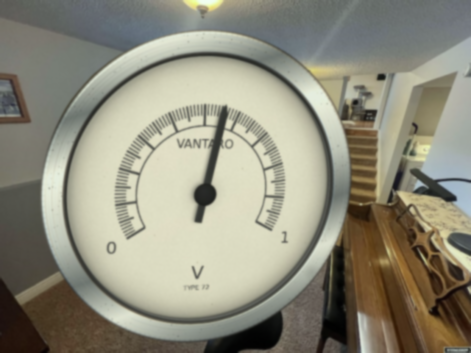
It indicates 0.55 V
